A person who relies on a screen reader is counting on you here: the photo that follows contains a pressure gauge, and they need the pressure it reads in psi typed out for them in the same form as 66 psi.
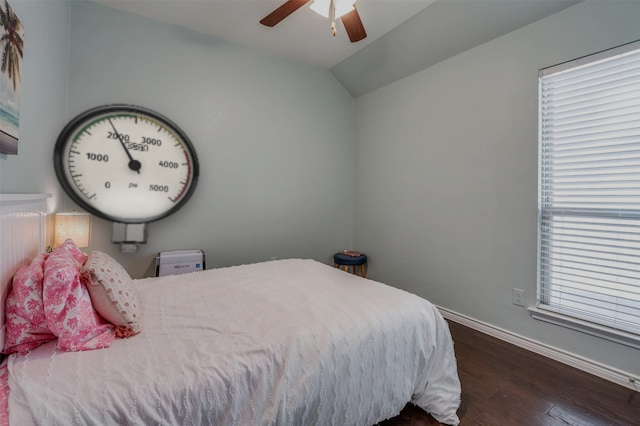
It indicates 2000 psi
